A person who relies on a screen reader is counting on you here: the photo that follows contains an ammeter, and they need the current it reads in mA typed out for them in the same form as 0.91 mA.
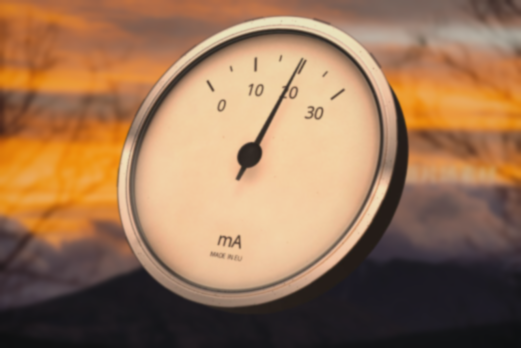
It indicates 20 mA
